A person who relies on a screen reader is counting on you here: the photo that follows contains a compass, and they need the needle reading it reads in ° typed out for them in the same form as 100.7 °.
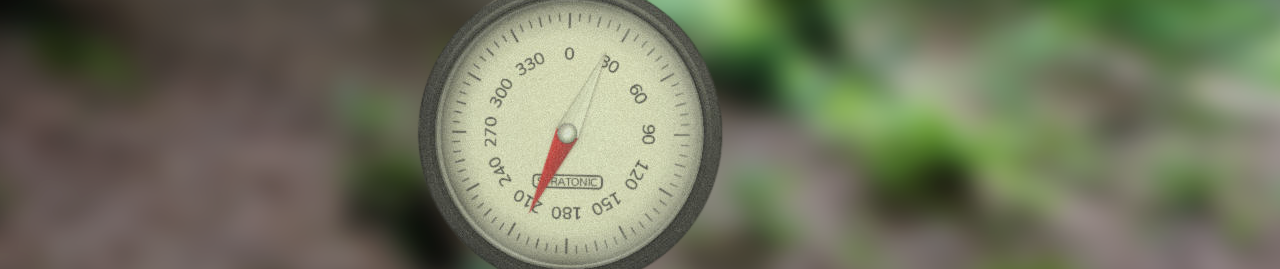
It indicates 205 °
